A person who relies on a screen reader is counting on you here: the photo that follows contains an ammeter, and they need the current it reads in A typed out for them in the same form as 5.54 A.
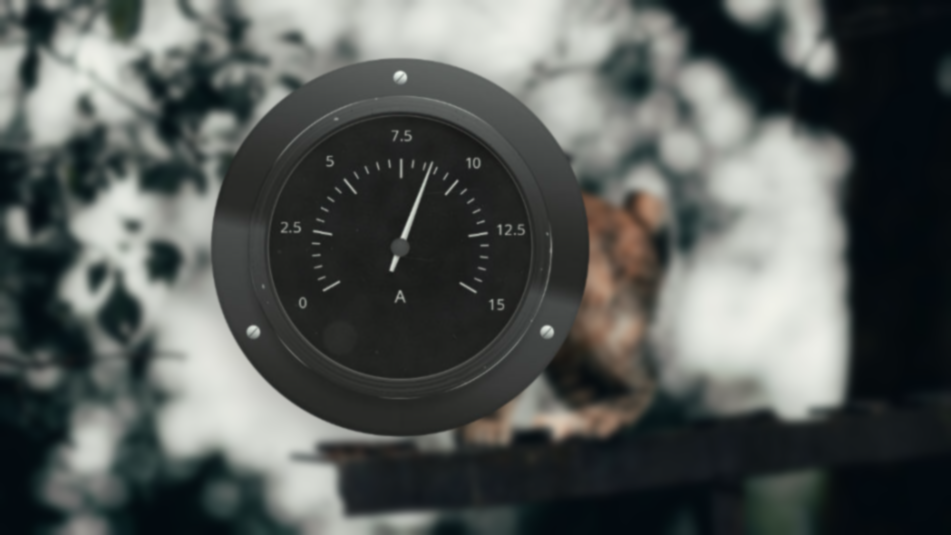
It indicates 8.75 A
